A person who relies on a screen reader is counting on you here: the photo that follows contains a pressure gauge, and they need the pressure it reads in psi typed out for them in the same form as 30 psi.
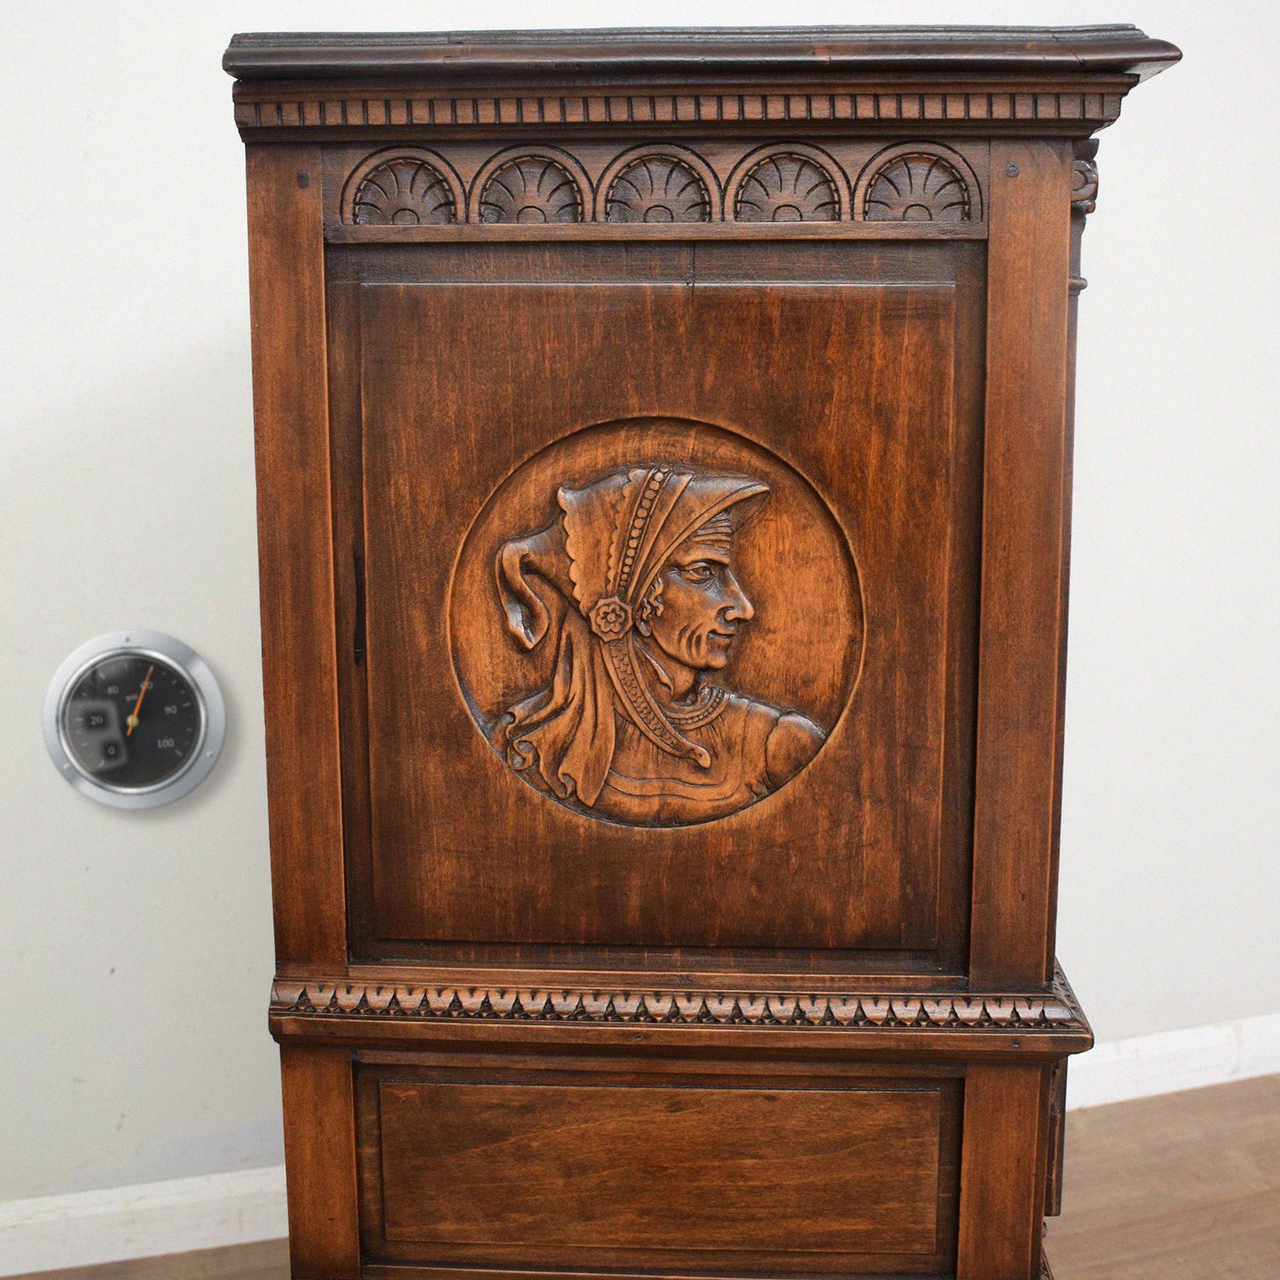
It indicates 60 psi
